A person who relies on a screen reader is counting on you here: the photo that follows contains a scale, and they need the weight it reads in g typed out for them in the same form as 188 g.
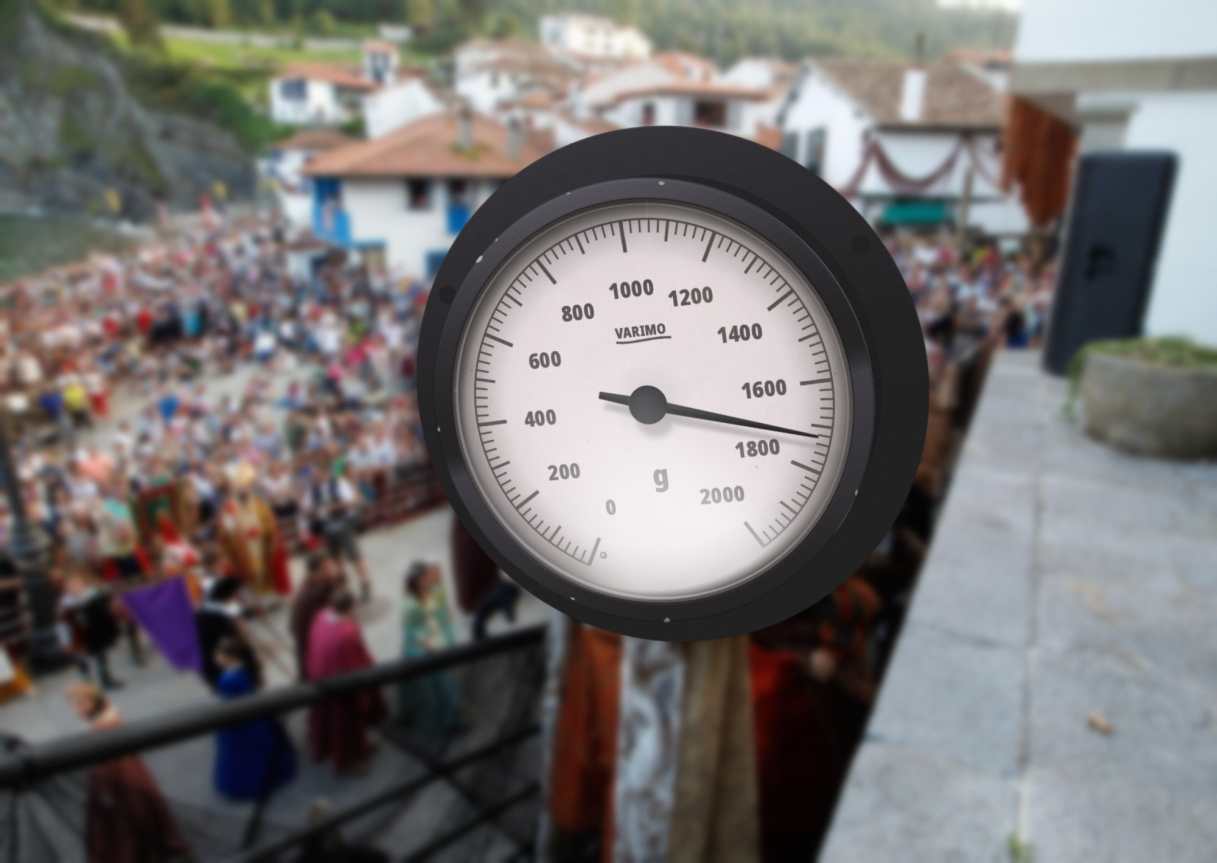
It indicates 1720 g
